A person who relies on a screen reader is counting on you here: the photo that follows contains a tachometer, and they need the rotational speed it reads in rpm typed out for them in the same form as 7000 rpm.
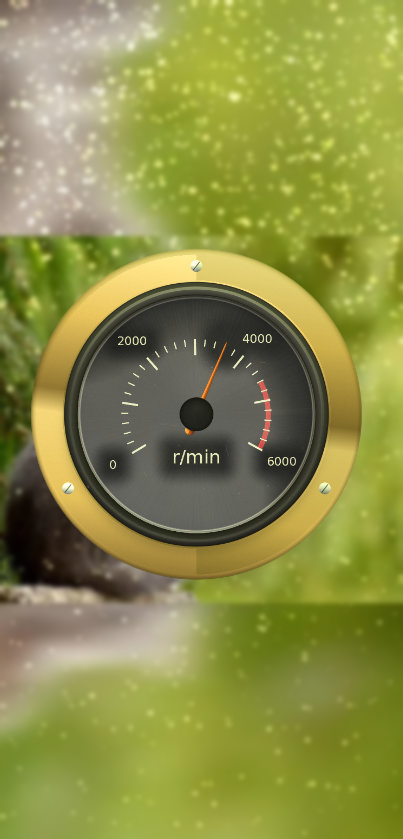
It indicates 3600 rpm
